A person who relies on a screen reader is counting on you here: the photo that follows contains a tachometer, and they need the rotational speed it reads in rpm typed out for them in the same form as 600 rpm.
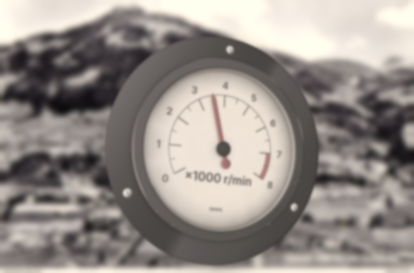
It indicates 3500 rpm
